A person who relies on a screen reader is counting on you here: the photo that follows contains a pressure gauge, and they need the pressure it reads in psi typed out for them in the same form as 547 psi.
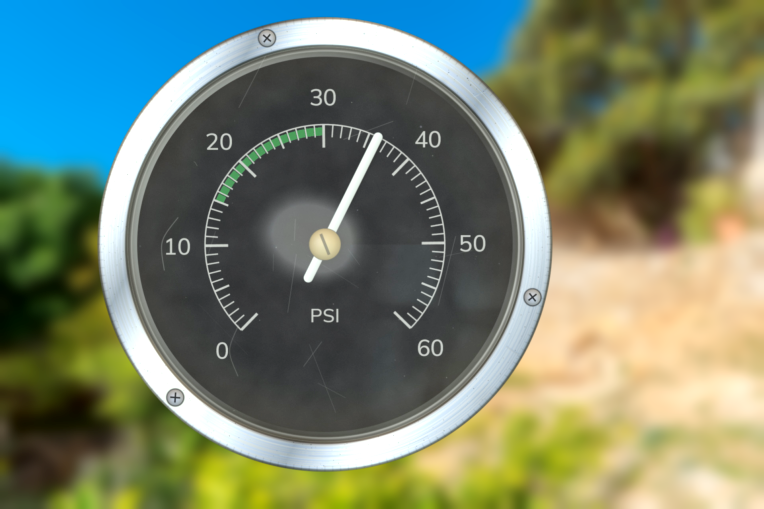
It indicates 36 psi
